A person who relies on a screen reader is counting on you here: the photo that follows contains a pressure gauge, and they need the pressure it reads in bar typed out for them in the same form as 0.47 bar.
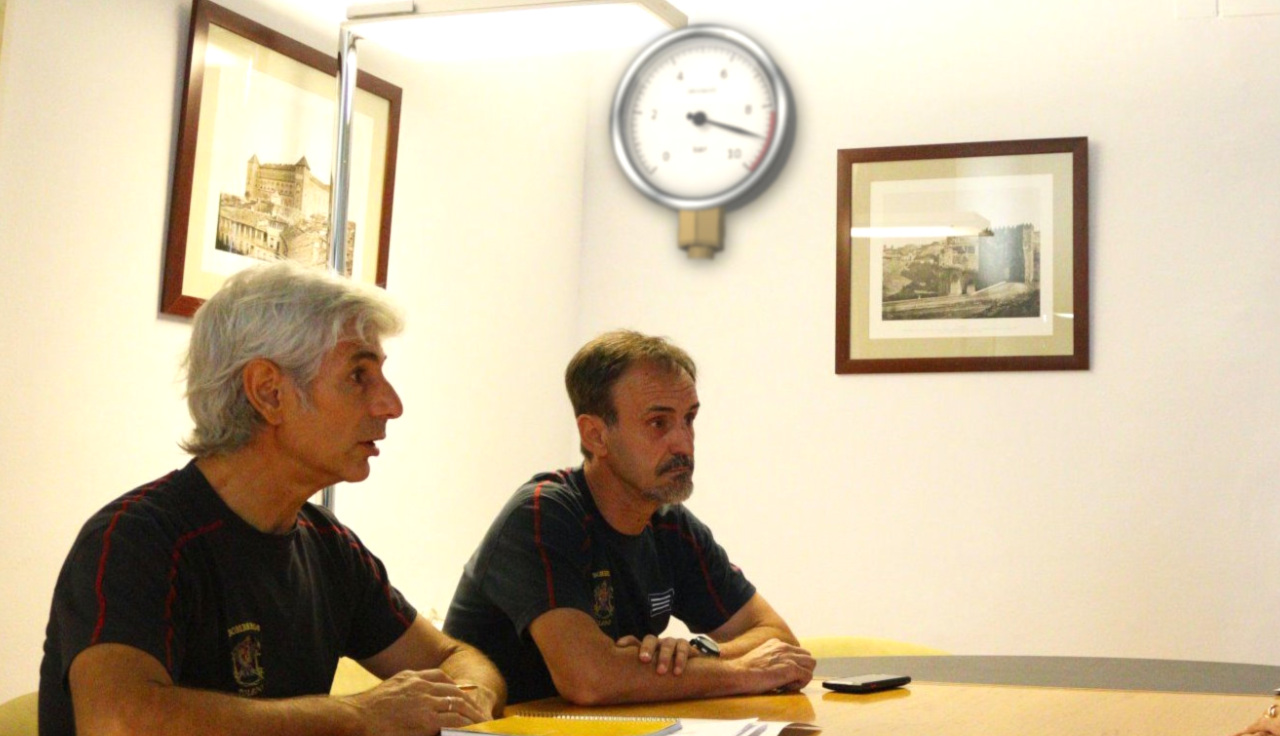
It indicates 9 bar
